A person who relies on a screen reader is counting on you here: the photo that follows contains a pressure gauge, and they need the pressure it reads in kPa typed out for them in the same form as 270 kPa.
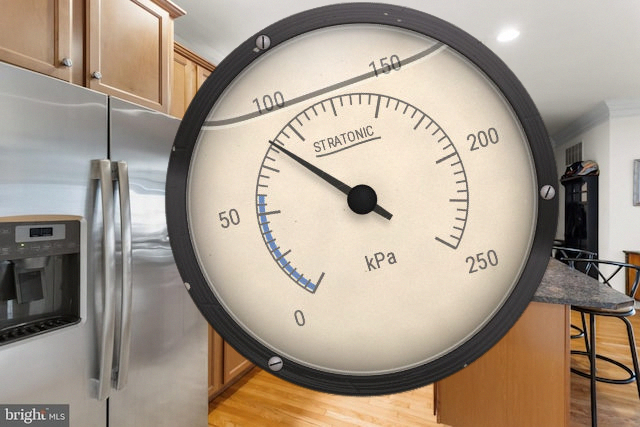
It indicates 87.5 kPa
